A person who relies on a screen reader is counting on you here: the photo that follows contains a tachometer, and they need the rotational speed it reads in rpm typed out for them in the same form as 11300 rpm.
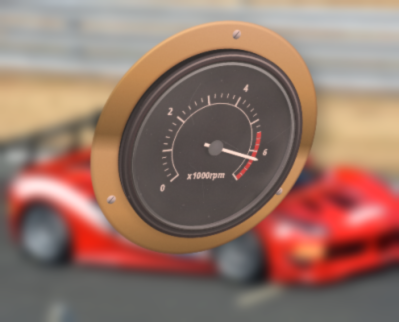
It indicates 6200 rpm
